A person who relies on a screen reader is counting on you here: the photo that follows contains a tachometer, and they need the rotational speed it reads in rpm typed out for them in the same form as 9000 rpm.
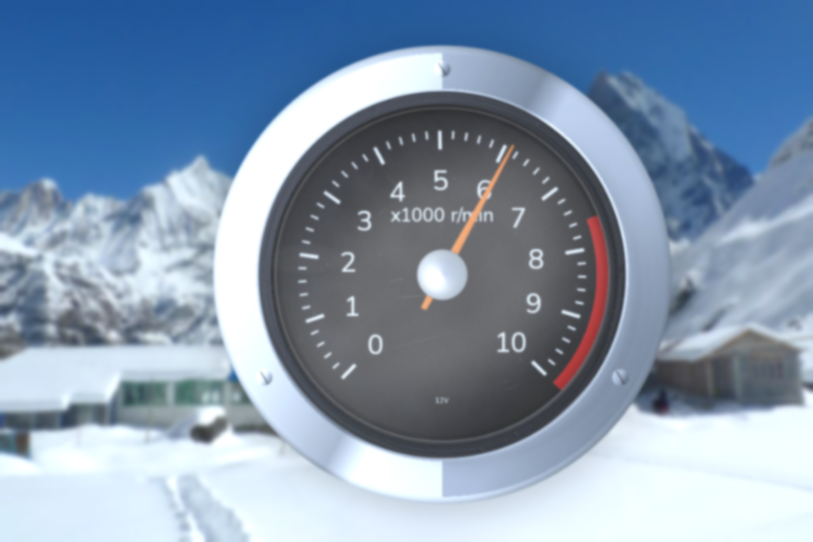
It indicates 6100 rpm
